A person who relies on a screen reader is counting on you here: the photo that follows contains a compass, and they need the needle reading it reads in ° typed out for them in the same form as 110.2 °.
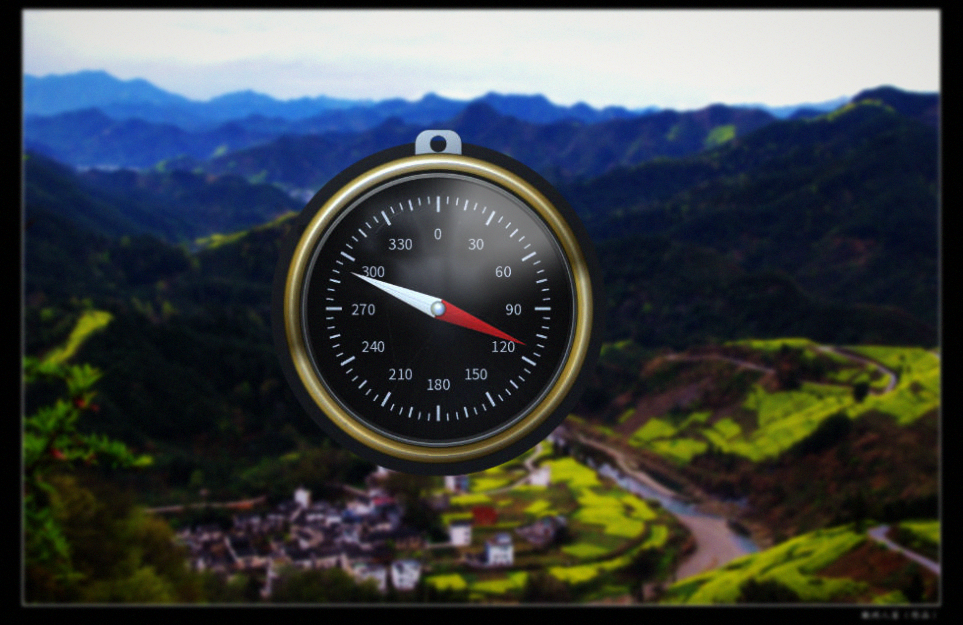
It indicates 112.5 °
